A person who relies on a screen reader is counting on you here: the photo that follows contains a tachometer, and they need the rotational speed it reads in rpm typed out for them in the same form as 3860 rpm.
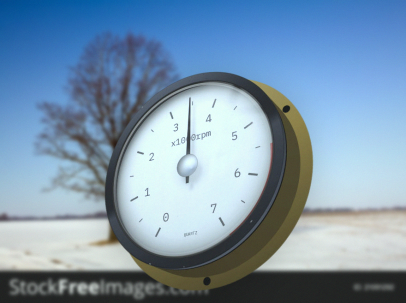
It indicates 3500 rpm
